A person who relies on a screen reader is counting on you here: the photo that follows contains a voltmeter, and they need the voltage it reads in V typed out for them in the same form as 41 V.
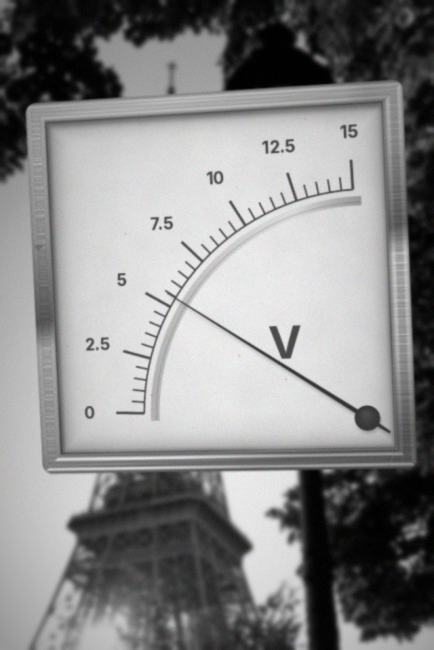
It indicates 5.5 V
